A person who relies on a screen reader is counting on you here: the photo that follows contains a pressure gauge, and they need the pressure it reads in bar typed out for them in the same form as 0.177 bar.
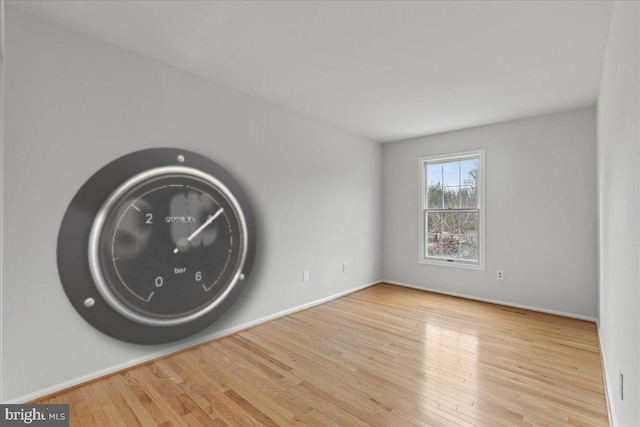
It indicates 4 bar
